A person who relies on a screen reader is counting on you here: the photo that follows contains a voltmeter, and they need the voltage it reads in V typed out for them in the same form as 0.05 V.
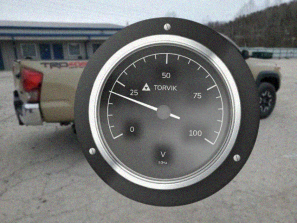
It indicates 20 V
